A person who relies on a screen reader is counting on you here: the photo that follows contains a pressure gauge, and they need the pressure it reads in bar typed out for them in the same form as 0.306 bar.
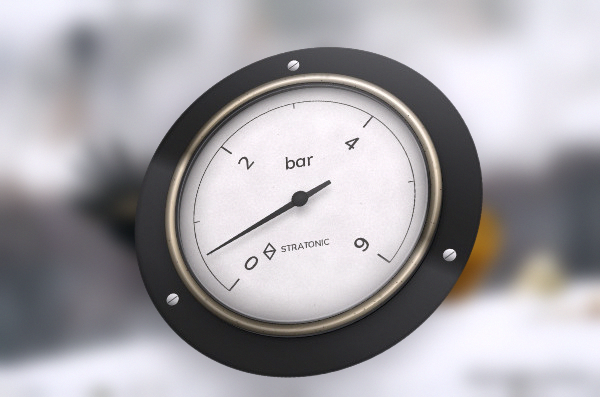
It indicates 0.5 bar
